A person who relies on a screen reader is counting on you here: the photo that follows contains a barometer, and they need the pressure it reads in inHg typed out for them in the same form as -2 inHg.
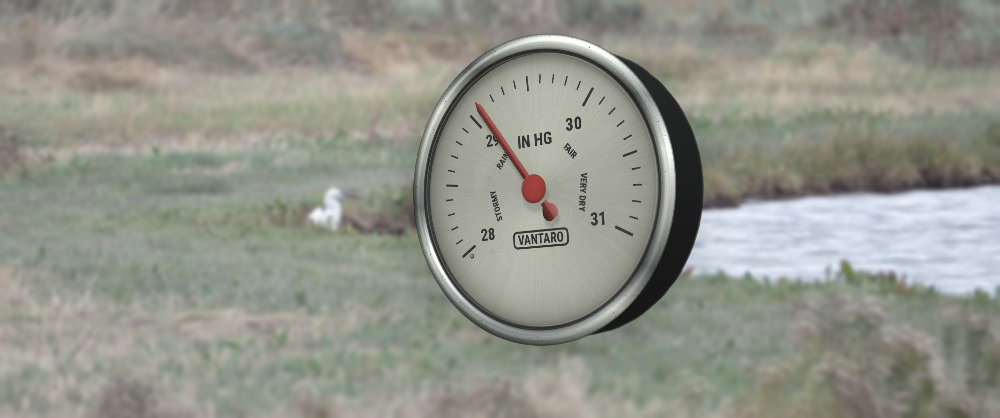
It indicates 29.1 inHg
